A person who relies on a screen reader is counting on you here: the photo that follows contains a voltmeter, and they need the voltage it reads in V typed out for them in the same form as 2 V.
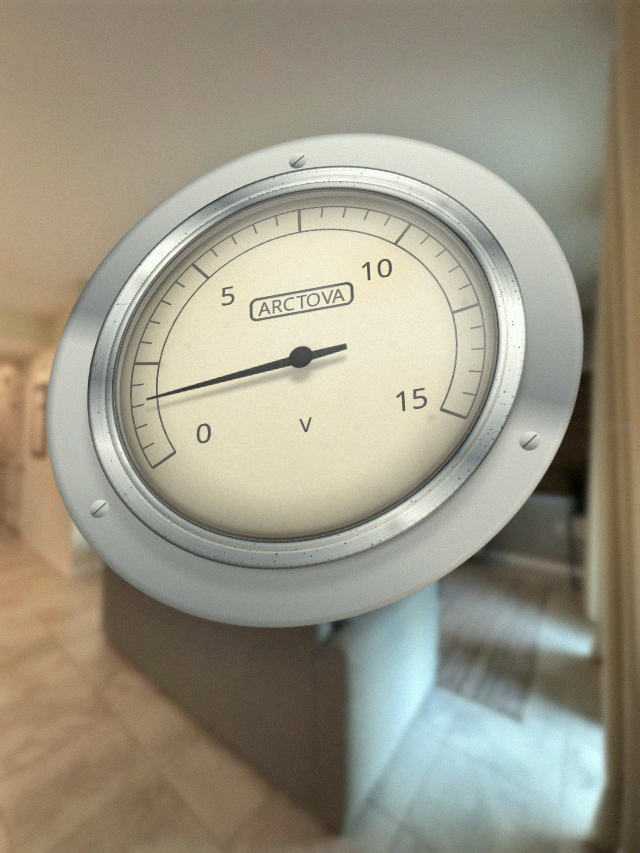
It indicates 1.5 V
